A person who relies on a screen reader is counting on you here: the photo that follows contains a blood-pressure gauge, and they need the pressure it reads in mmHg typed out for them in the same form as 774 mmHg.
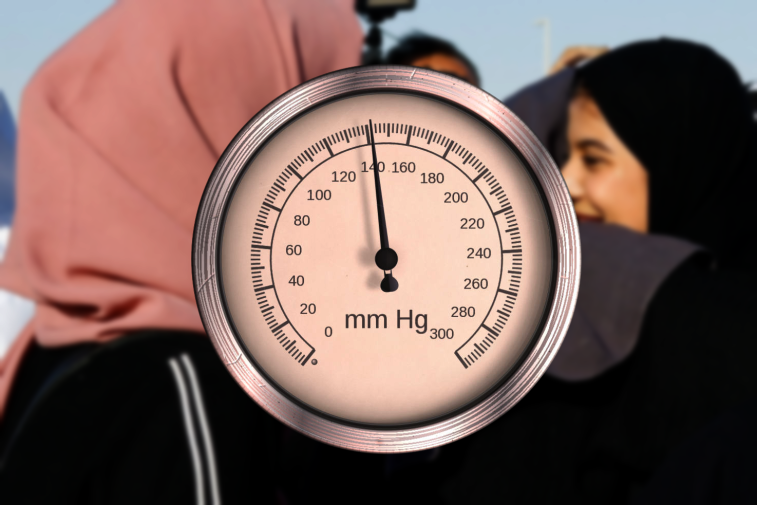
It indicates 142 mmHg
